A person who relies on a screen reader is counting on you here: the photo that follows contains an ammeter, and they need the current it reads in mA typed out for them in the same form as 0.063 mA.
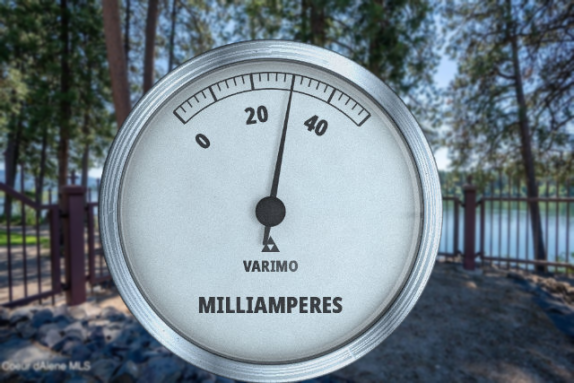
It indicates 30 mA
